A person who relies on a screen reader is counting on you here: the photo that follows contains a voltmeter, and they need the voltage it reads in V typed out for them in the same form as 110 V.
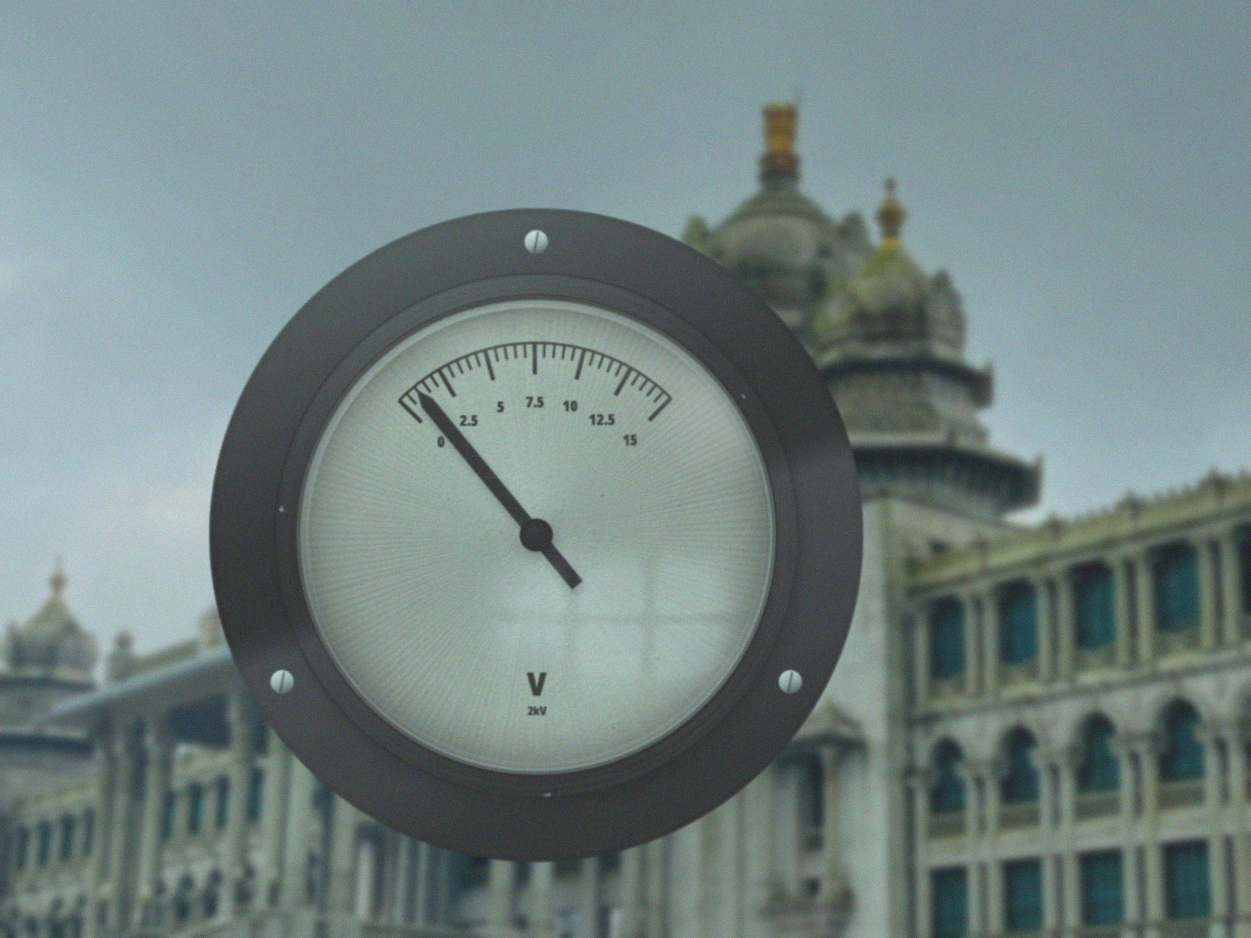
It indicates 1 V
